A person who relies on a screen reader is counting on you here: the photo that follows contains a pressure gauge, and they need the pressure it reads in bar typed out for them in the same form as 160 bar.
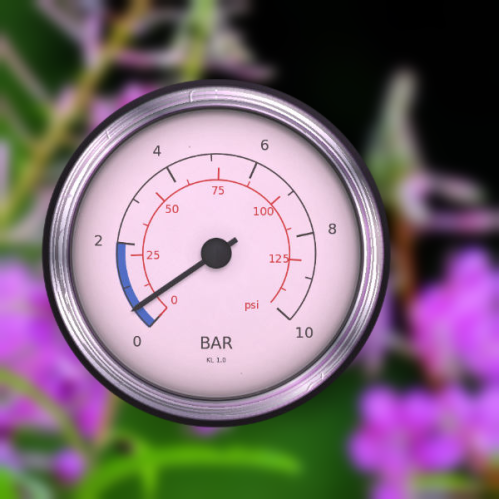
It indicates 0.5 bar
